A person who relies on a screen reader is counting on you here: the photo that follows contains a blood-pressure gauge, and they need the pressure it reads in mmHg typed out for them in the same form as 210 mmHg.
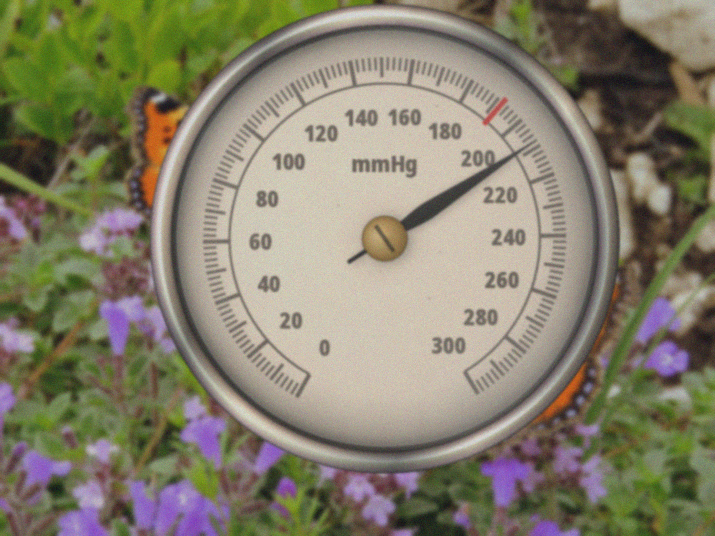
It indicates 208 mmHg
